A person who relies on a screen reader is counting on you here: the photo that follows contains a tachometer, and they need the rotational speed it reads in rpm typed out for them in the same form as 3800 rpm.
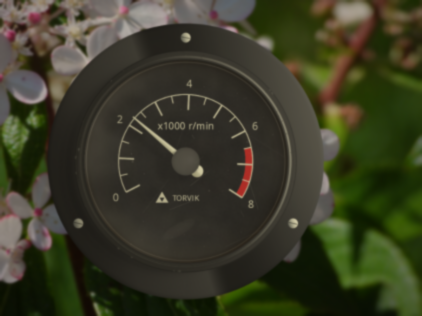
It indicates 2250 rpm
